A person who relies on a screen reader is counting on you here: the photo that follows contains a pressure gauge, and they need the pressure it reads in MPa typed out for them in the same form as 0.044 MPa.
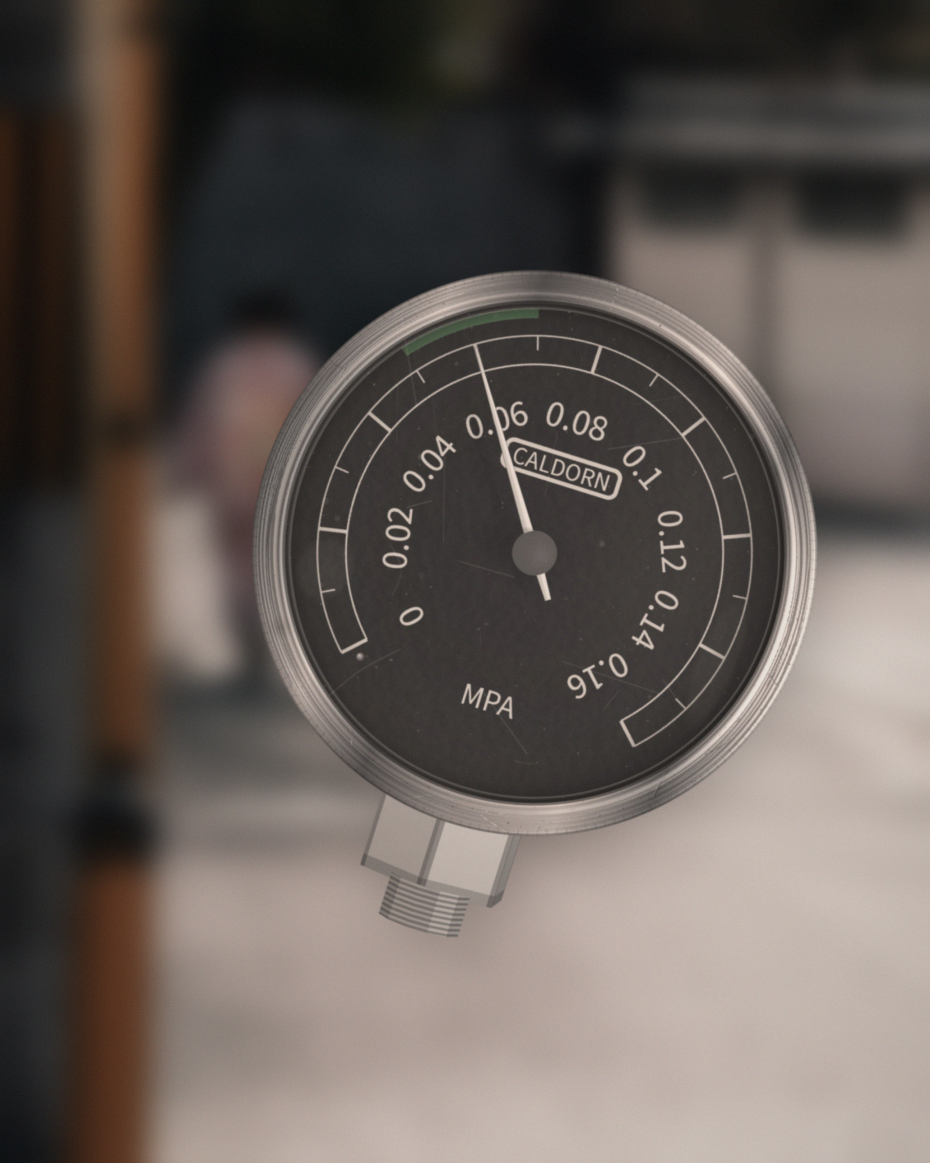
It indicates 0.06 MPa
